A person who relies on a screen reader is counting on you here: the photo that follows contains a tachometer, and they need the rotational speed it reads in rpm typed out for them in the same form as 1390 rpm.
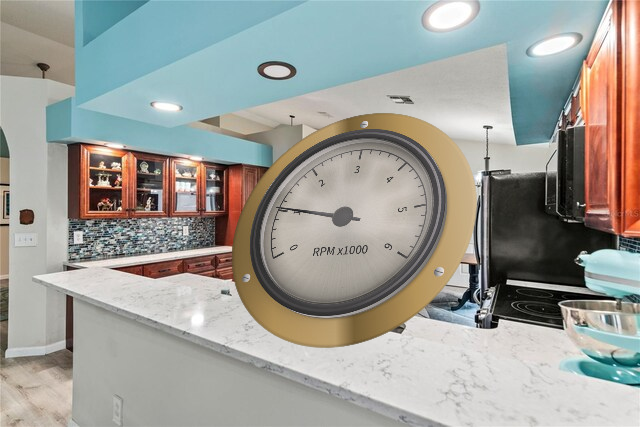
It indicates 1000 rpm
